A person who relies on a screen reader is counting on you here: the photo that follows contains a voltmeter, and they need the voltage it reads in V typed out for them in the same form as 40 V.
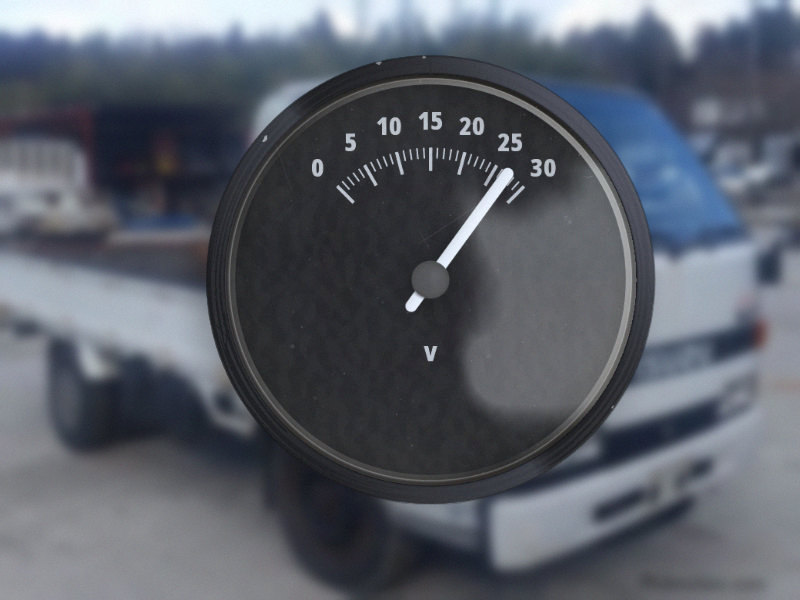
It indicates 27 V
